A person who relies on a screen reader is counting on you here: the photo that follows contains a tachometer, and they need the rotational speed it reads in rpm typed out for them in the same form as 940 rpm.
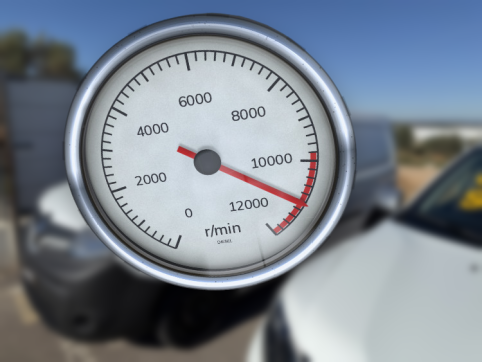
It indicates 11000 rpm
